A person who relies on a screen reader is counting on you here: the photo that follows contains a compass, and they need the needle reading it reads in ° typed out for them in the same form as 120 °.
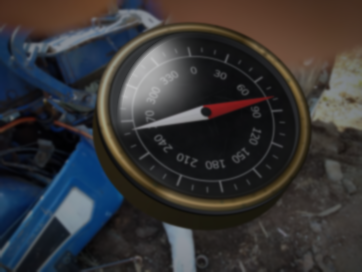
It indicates 80 °
